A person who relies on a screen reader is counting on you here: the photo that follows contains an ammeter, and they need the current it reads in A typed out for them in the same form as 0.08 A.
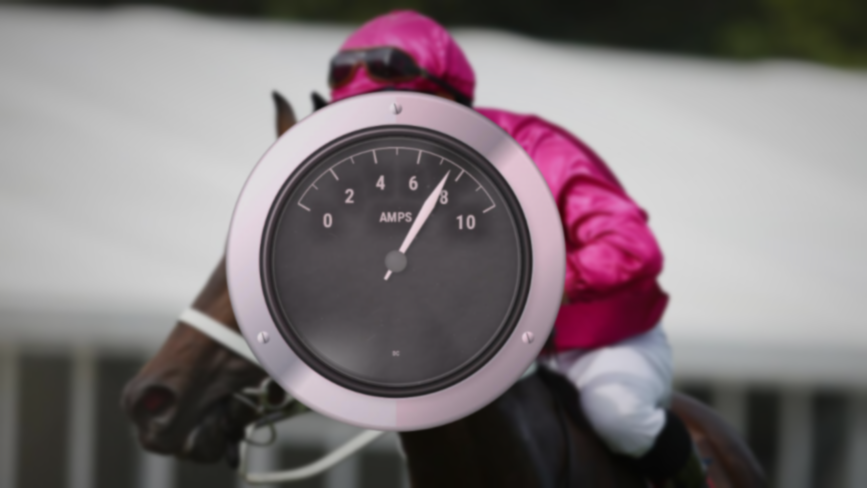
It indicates 7.5 A
